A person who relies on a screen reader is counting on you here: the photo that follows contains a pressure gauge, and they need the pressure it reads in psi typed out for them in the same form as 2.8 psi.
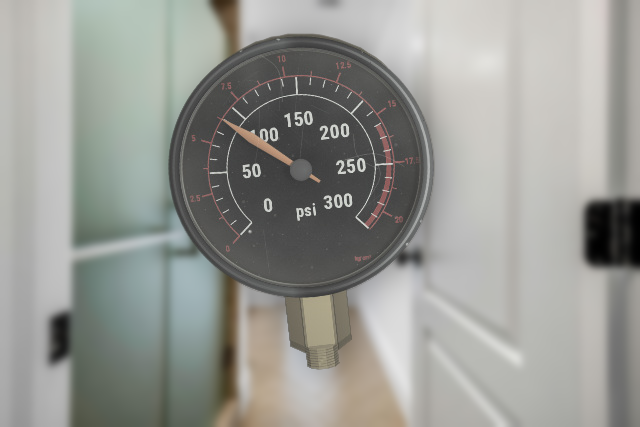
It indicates 90 psi
